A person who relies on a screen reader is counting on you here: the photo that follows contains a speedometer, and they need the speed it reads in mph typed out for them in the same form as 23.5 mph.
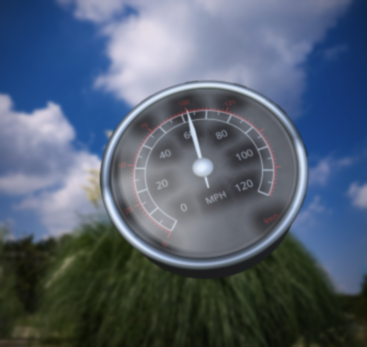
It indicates 62.5 mph
